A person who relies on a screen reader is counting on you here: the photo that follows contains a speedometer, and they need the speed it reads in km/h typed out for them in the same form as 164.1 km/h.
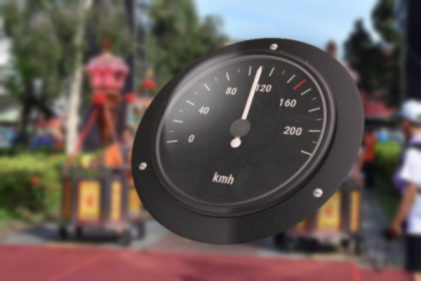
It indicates 110 km/h
